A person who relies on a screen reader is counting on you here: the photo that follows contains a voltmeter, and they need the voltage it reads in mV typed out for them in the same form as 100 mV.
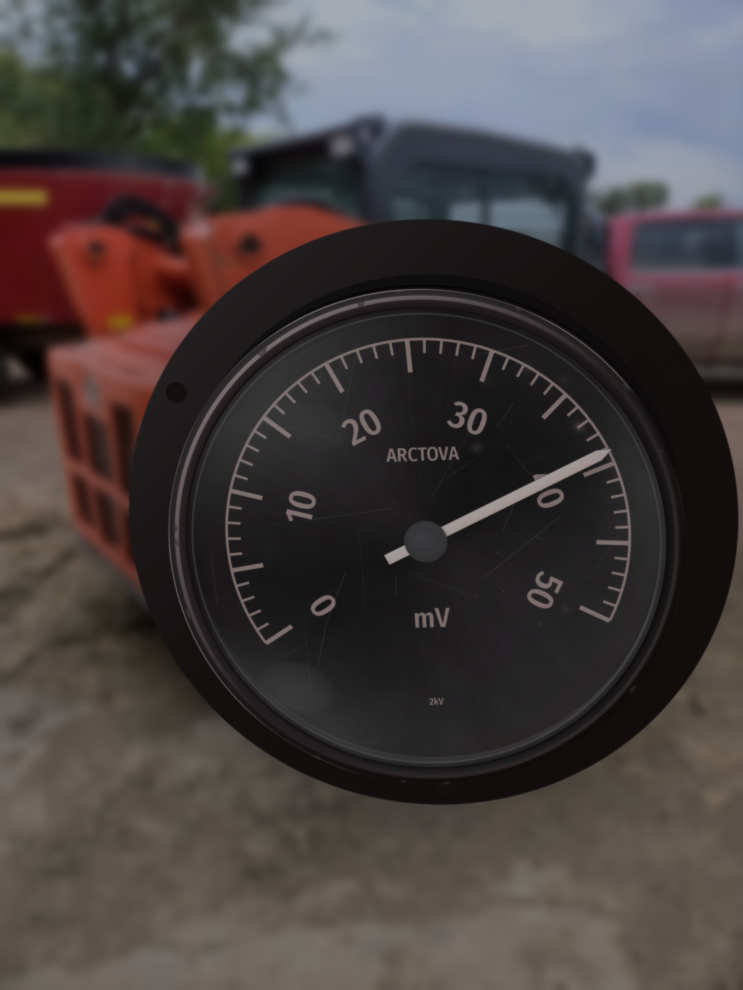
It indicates 39 mV
